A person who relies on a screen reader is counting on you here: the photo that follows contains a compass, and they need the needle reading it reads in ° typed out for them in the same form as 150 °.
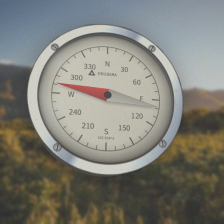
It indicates 280 °
